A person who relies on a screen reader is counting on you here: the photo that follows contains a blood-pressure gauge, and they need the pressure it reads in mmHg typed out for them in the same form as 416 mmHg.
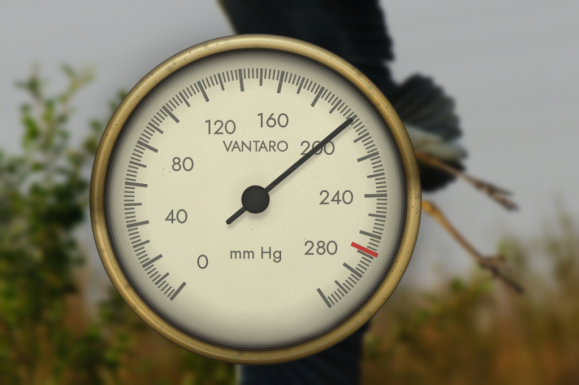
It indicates 200 mmHg
